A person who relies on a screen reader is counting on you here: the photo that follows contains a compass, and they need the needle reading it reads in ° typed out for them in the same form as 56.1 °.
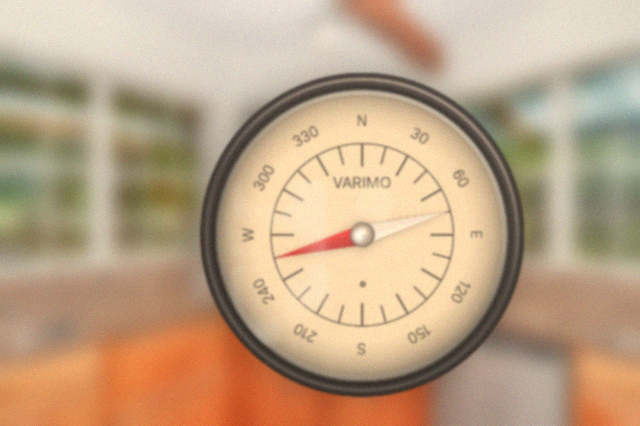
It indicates 255 °
